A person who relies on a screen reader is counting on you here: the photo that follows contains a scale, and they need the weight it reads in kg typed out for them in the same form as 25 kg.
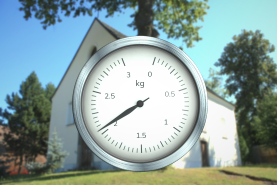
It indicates 2.05 kg
